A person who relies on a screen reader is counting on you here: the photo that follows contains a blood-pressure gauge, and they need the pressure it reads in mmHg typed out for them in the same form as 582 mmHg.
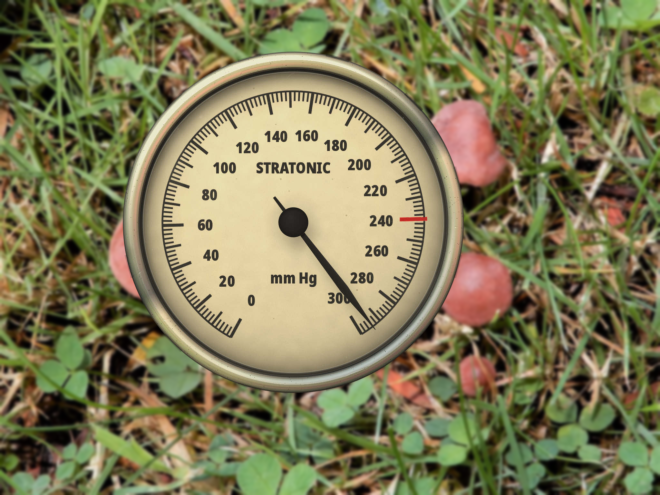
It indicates 294 mmHg
